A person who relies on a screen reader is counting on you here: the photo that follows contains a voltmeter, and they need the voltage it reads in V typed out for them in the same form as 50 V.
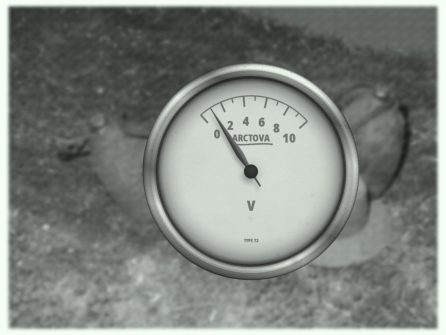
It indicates 1 V
